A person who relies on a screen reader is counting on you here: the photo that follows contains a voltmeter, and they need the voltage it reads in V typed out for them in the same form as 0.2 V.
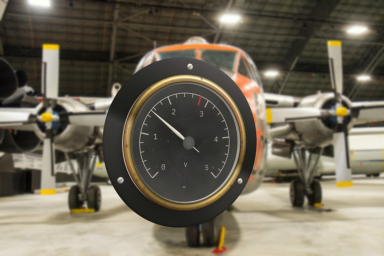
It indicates 1.5 V
